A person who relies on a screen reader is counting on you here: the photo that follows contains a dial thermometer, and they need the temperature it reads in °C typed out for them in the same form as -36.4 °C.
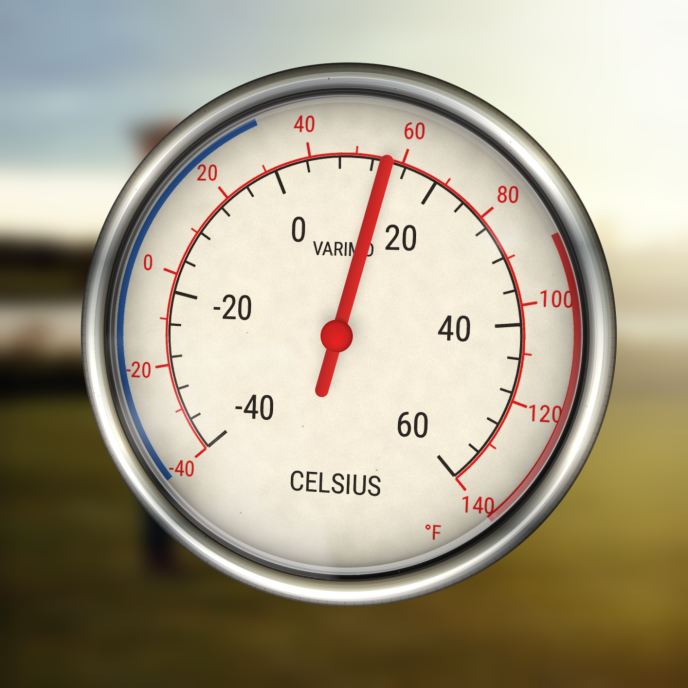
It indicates 14 °C
